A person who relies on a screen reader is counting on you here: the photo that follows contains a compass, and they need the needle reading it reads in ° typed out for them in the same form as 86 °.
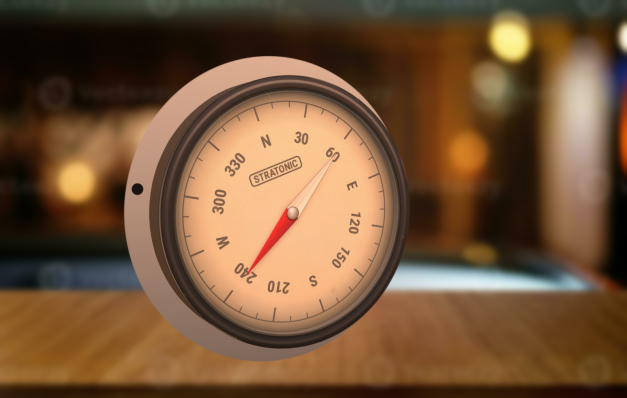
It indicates 240 °
